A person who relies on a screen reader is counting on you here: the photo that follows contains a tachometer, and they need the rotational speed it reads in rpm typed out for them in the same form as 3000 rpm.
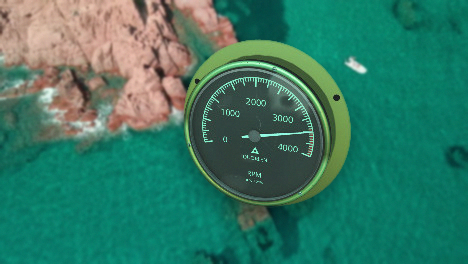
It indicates 3500 rpm
